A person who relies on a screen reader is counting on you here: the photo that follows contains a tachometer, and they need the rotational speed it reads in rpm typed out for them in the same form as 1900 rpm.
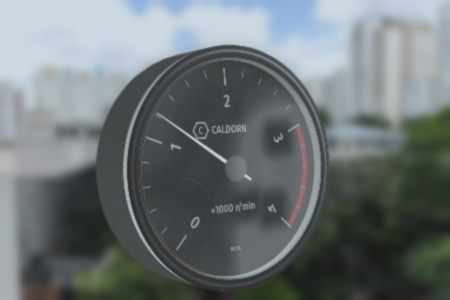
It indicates 1200 rpm
